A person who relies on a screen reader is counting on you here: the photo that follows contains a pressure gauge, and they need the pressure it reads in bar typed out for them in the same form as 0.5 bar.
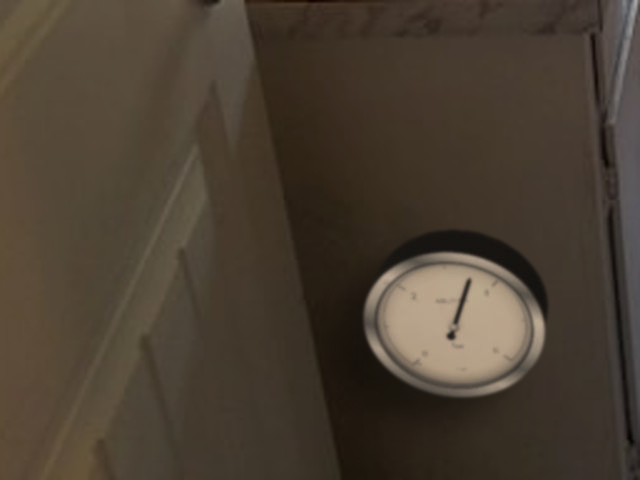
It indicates 3.5 bar
